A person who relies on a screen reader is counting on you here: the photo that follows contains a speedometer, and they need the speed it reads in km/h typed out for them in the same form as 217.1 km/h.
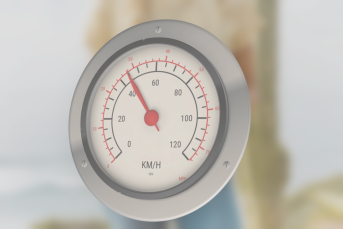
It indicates 45 km/h
